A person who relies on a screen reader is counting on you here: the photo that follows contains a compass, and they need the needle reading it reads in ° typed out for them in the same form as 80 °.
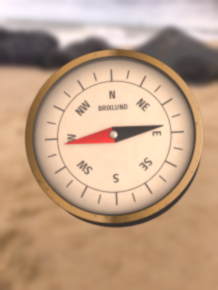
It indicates 262.5 °
